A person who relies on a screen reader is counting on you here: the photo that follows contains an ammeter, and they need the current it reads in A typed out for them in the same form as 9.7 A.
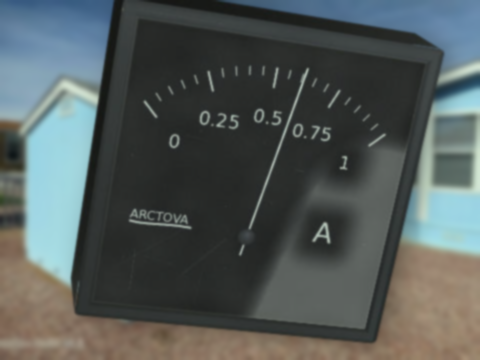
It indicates 0.6 A
